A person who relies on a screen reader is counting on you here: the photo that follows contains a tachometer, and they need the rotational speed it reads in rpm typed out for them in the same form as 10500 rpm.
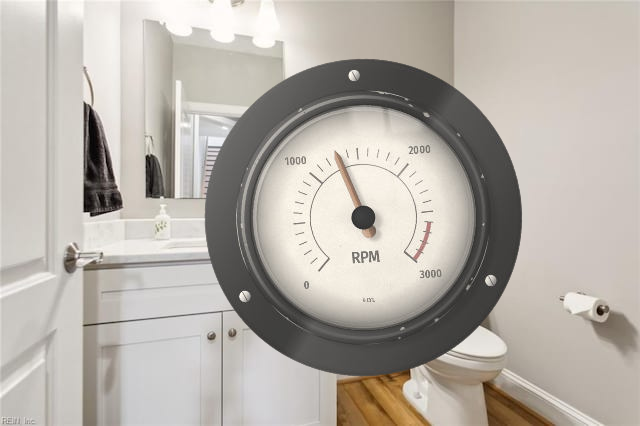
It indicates 1300 rpm
